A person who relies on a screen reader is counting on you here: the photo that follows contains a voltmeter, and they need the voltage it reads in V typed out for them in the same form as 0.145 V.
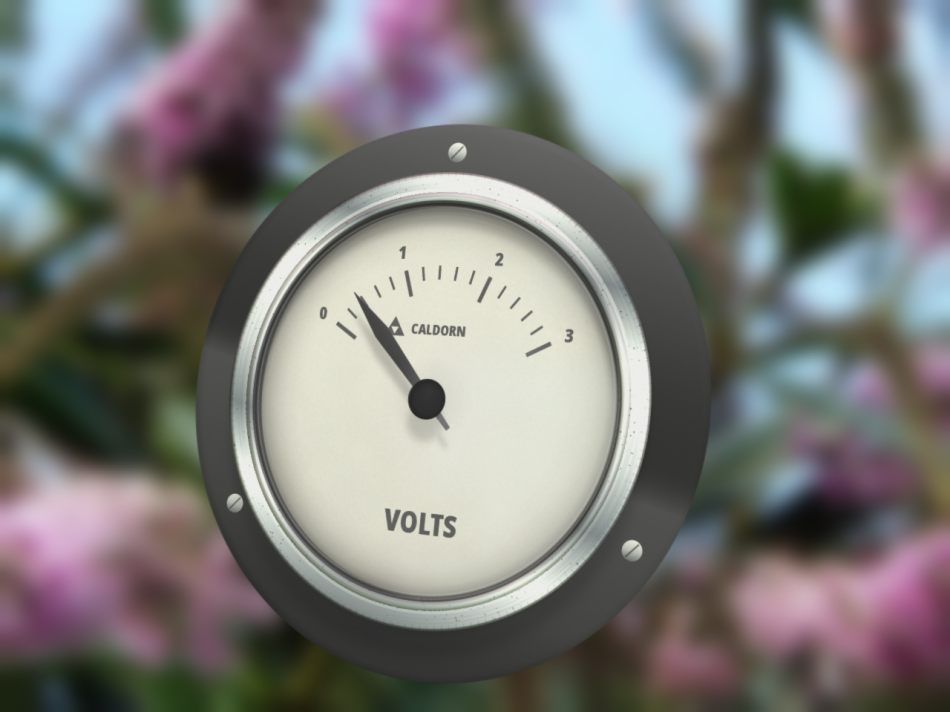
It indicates 0.4 V
